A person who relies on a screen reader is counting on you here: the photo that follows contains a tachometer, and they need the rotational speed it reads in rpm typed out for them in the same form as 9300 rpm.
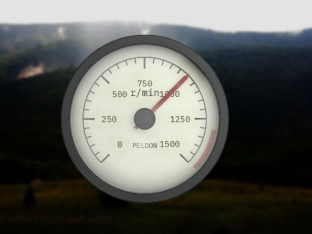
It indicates 1000 rpm
